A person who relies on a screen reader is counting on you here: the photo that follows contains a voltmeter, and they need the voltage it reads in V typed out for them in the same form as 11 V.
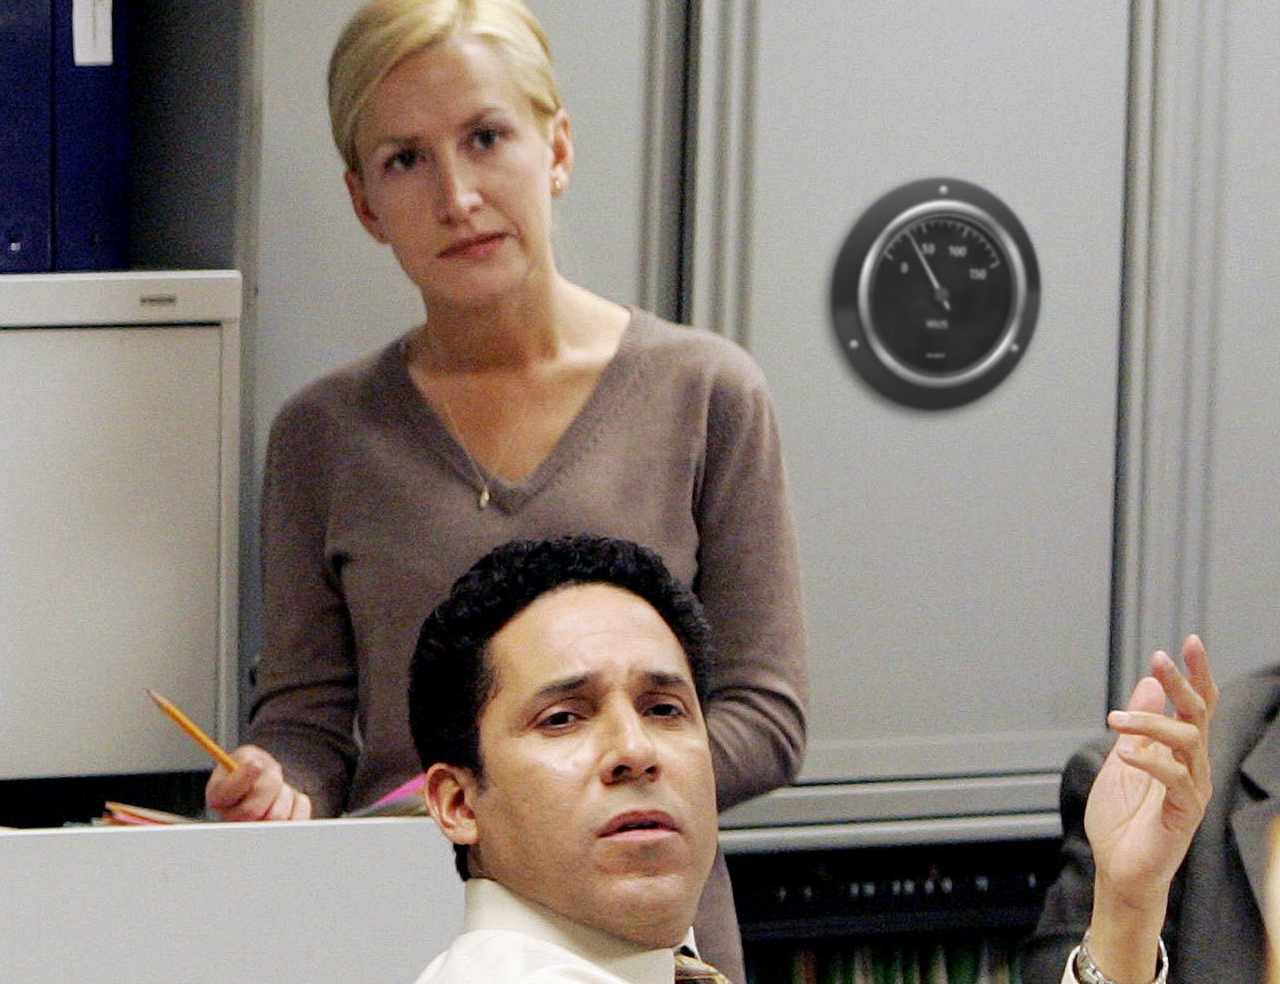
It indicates 30 V
